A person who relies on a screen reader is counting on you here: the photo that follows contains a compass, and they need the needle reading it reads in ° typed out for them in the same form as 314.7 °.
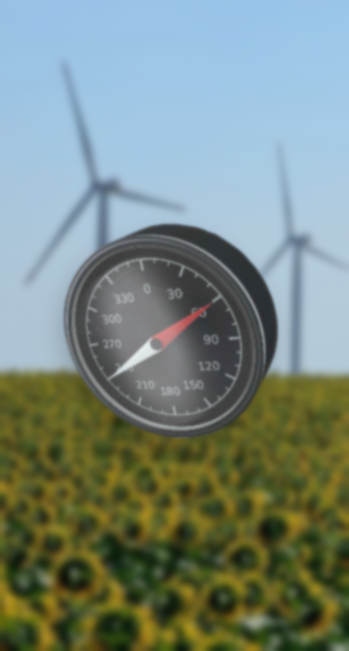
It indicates 60 °
